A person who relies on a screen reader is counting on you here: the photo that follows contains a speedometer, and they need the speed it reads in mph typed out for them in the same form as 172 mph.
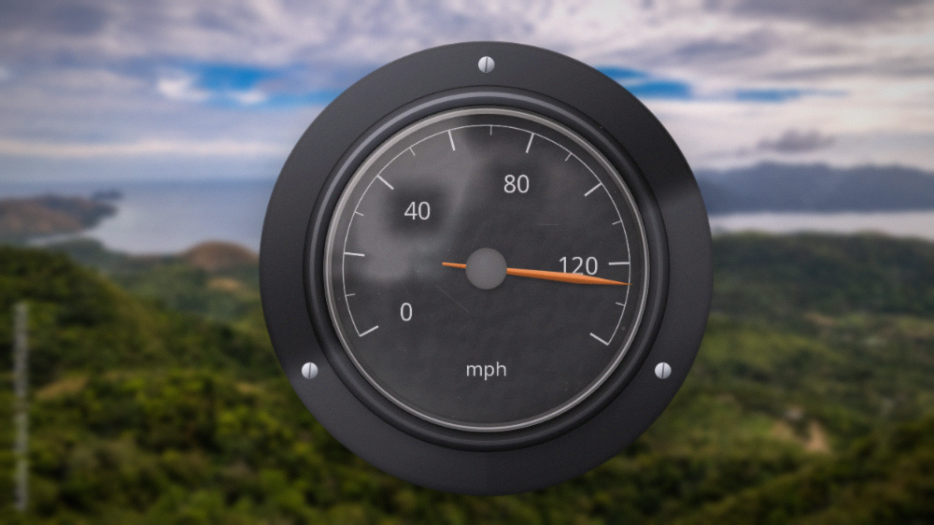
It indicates 125 mph
